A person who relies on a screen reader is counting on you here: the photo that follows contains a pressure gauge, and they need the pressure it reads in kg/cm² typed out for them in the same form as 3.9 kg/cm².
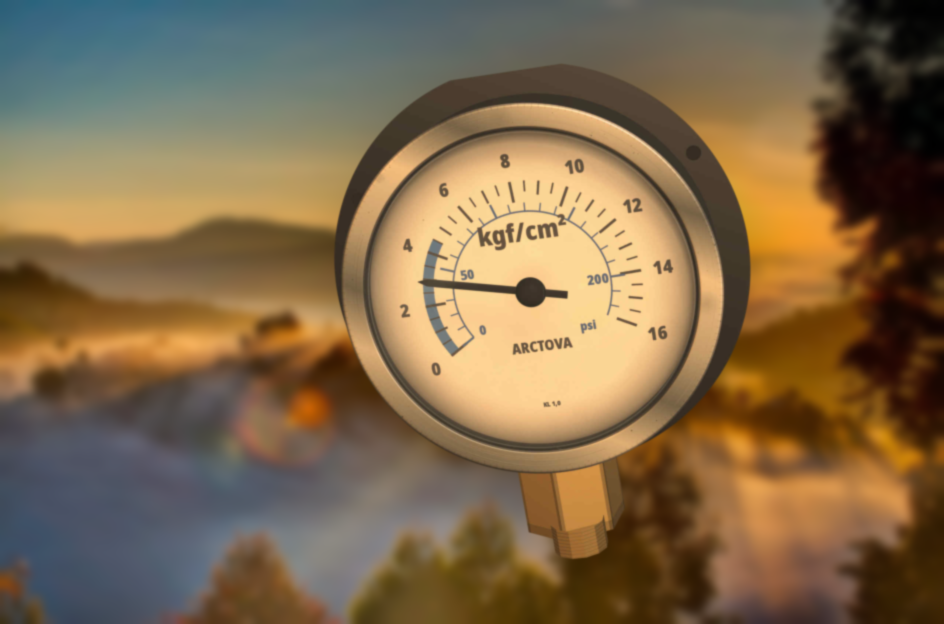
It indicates 3 kg/cm²
